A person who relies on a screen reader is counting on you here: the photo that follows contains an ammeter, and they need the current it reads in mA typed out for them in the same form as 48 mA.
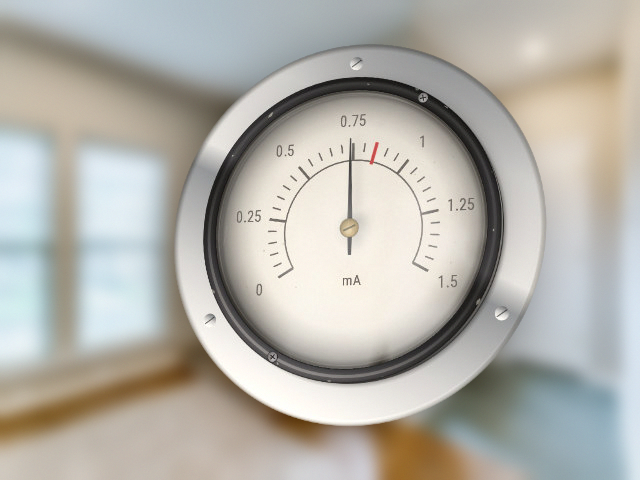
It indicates 0.75 mA
